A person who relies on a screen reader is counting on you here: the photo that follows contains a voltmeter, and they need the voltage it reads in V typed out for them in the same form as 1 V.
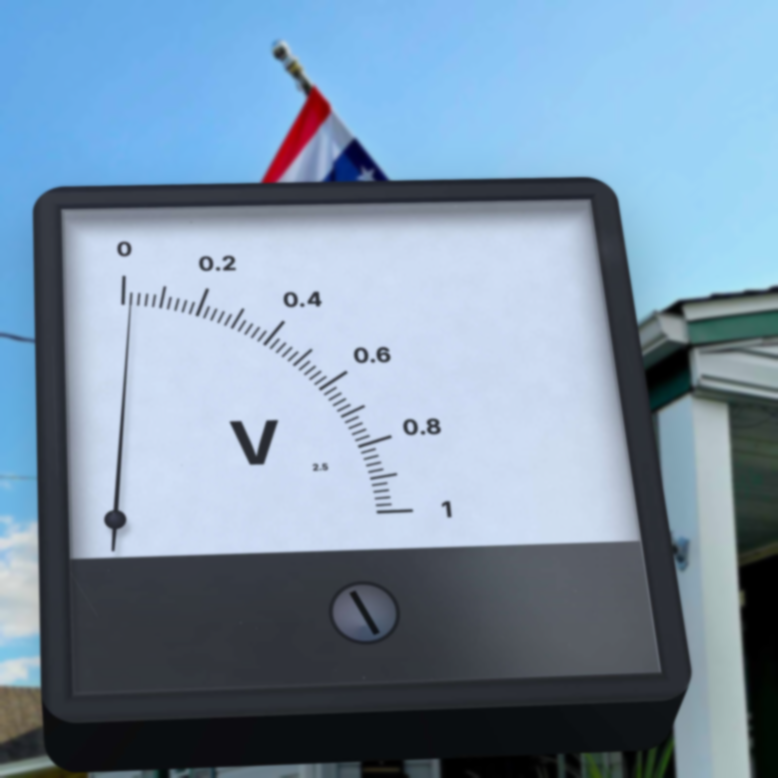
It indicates 0.02 V
